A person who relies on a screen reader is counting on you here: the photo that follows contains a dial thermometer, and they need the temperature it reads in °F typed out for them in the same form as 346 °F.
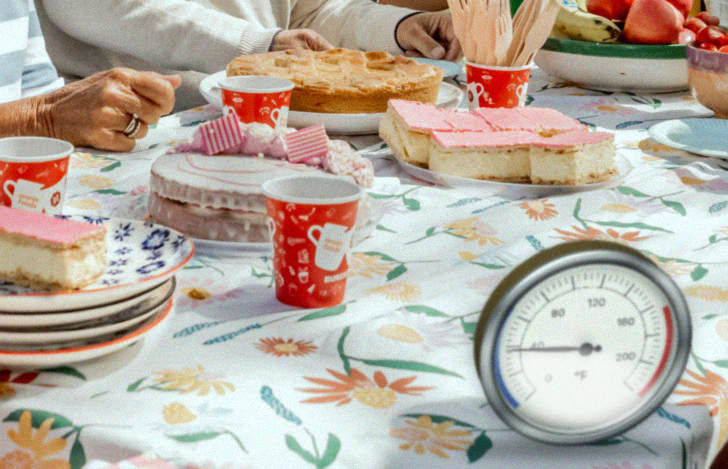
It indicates 40 °F
